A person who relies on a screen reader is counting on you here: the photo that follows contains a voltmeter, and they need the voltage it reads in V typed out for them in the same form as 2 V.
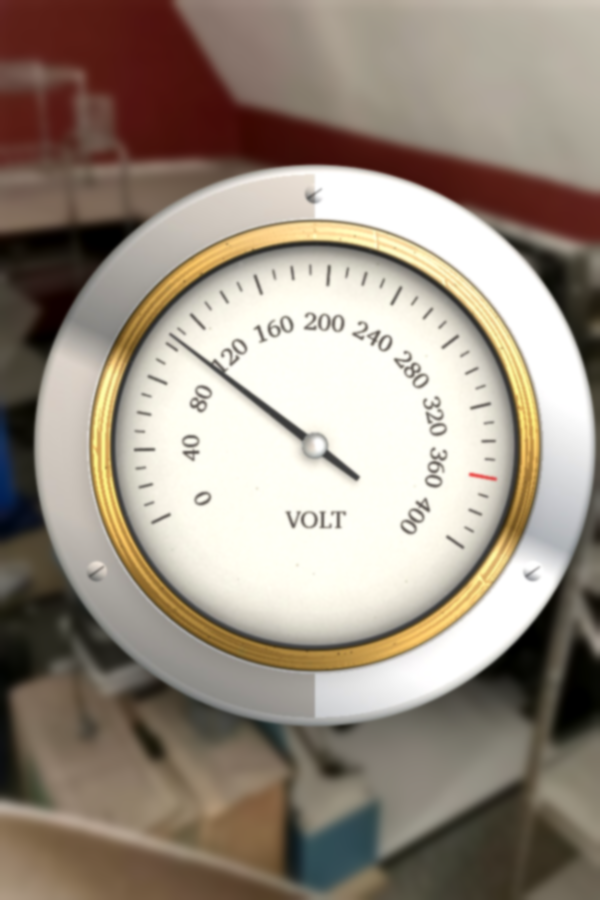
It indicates 105 V
